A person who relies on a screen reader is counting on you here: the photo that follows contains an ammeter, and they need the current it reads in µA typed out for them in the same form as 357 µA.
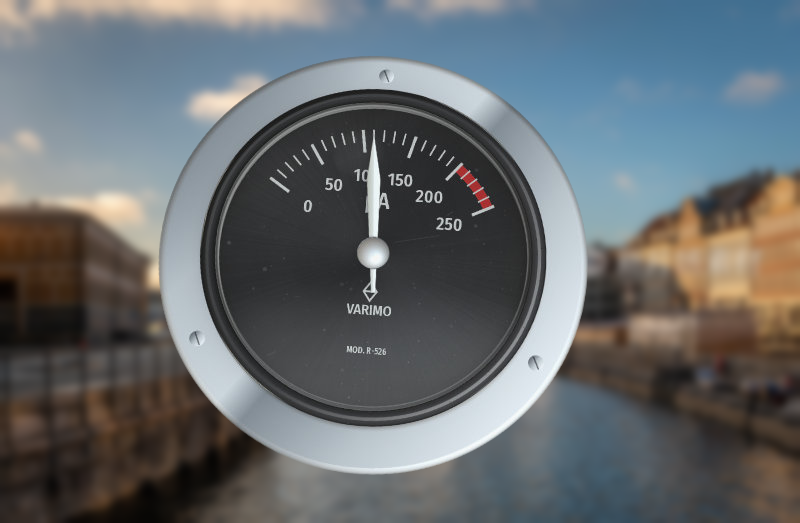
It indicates 110 µA
